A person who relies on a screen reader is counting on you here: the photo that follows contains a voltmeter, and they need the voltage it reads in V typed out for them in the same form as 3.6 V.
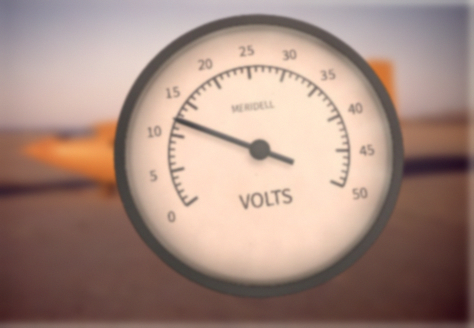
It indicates 12 V
